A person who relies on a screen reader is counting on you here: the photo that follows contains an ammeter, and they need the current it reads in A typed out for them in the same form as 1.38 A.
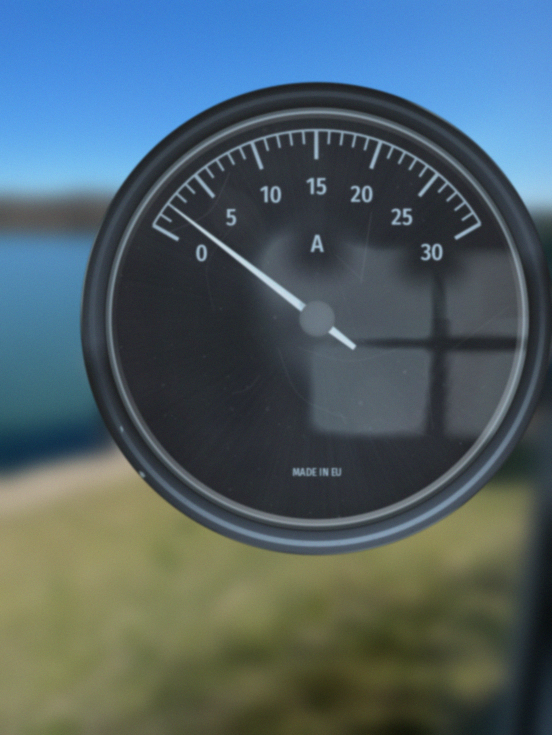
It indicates 2 A
